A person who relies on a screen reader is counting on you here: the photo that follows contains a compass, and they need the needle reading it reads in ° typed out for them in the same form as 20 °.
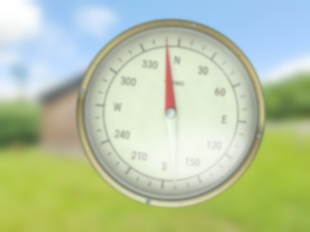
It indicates 350 °
